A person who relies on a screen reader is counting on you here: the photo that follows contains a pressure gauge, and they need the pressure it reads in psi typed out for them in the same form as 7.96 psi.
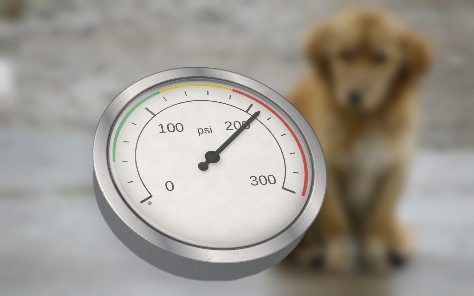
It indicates 210 psi
